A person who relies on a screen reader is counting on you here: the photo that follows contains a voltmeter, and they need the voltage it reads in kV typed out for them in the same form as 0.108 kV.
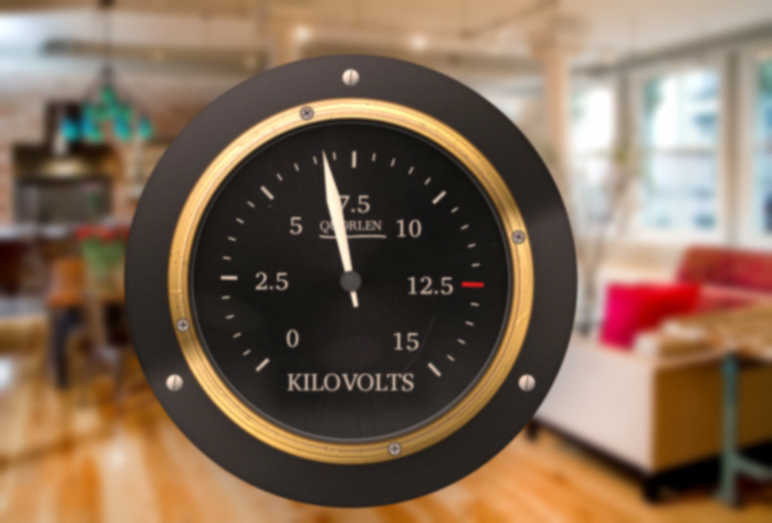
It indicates 6.75 kV
